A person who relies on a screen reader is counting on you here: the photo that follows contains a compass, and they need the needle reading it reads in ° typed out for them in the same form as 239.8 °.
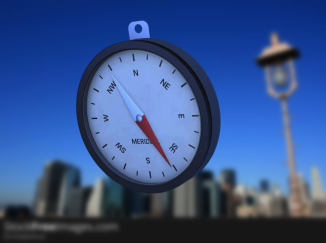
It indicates 150 °
